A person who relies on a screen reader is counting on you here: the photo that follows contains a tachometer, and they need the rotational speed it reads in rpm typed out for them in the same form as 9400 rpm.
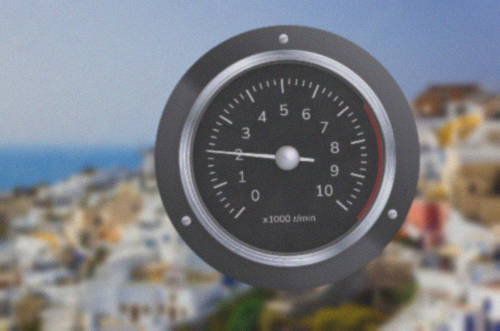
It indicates 2000 rpm
